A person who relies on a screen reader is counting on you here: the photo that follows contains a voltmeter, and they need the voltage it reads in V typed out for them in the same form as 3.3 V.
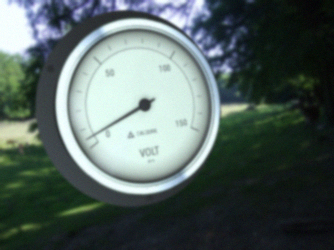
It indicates 5 V
